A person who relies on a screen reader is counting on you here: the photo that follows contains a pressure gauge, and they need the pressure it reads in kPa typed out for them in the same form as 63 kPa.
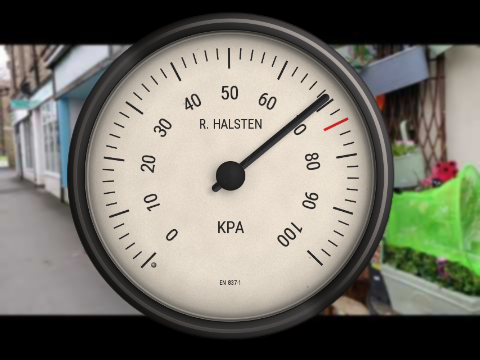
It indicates 69 kPa
